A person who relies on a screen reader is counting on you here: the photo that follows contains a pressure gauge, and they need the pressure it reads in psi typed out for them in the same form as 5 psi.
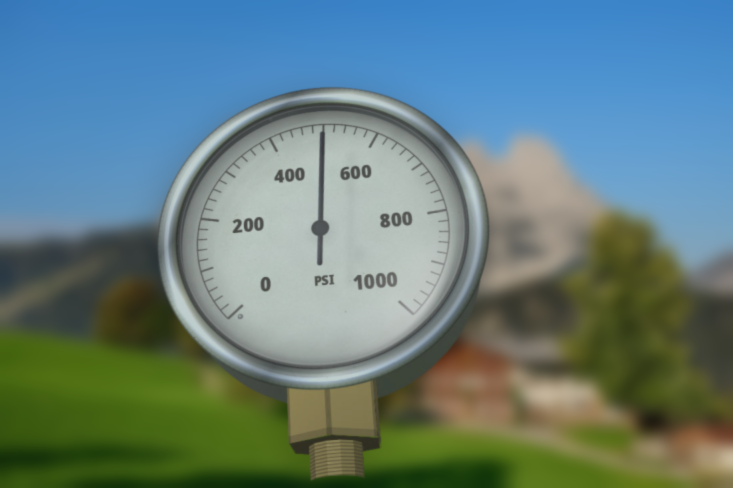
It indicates 500 psi
